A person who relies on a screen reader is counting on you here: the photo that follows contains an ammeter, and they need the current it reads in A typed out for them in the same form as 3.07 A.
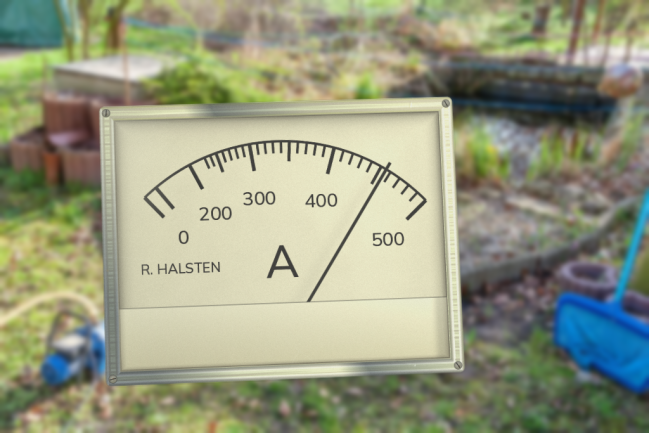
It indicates 455 A
